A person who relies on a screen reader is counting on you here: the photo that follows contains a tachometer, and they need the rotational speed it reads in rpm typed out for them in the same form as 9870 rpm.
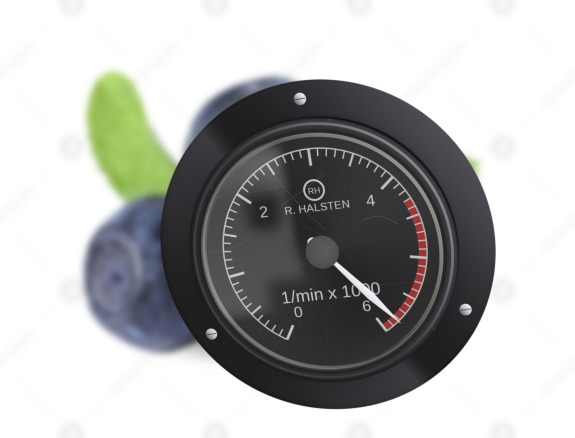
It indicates 5800 rpm
